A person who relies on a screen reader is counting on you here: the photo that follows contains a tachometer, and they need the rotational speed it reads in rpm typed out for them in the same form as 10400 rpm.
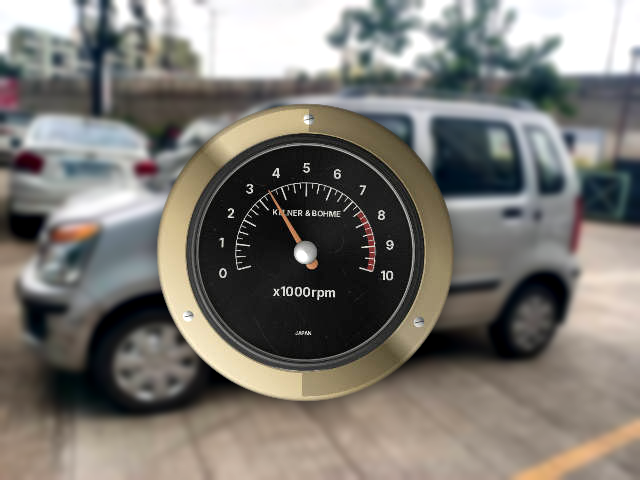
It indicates 3500 rpm
